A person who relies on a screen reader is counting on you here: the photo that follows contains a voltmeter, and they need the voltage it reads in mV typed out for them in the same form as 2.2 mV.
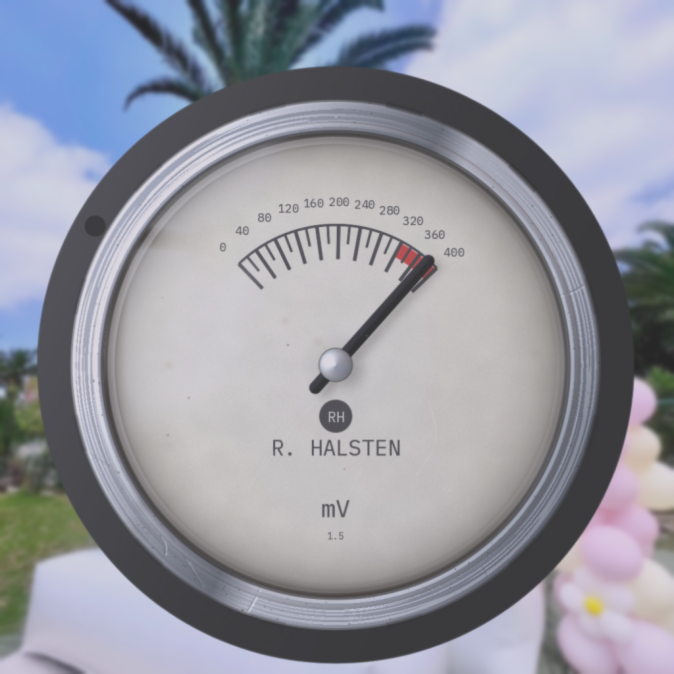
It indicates 380 mV
